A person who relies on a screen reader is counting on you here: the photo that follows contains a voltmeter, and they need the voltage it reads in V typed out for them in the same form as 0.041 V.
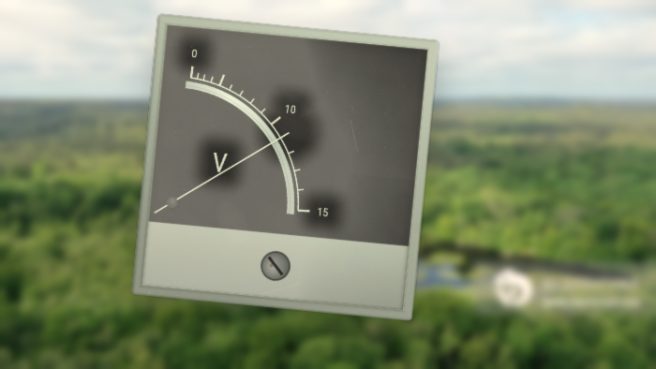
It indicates 11 V
